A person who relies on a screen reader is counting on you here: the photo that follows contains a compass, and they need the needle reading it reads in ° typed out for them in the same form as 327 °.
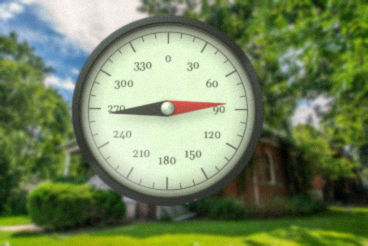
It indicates 85 °
